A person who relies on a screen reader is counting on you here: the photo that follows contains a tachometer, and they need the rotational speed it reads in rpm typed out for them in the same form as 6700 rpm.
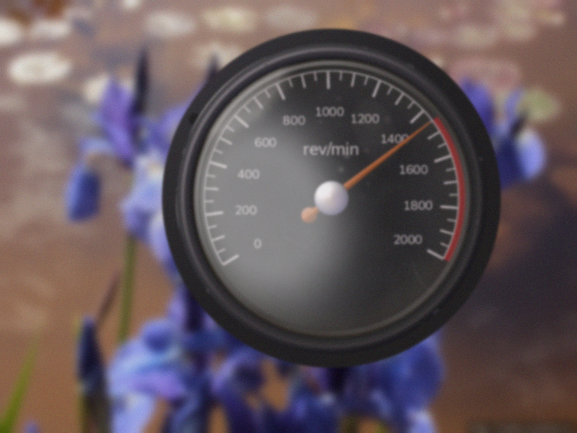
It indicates 1450 rpm
